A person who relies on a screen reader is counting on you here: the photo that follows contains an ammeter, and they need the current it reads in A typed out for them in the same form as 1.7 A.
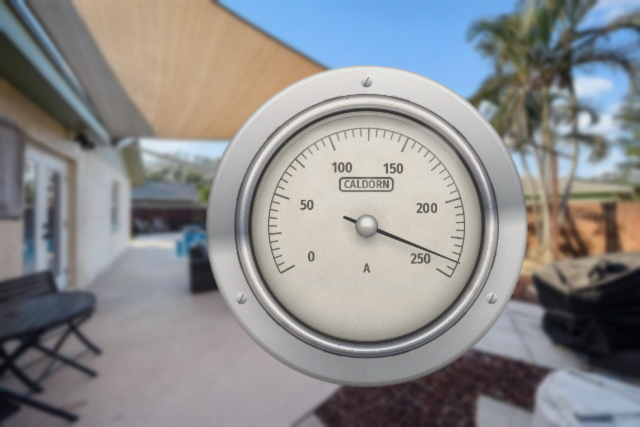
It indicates 240 A
